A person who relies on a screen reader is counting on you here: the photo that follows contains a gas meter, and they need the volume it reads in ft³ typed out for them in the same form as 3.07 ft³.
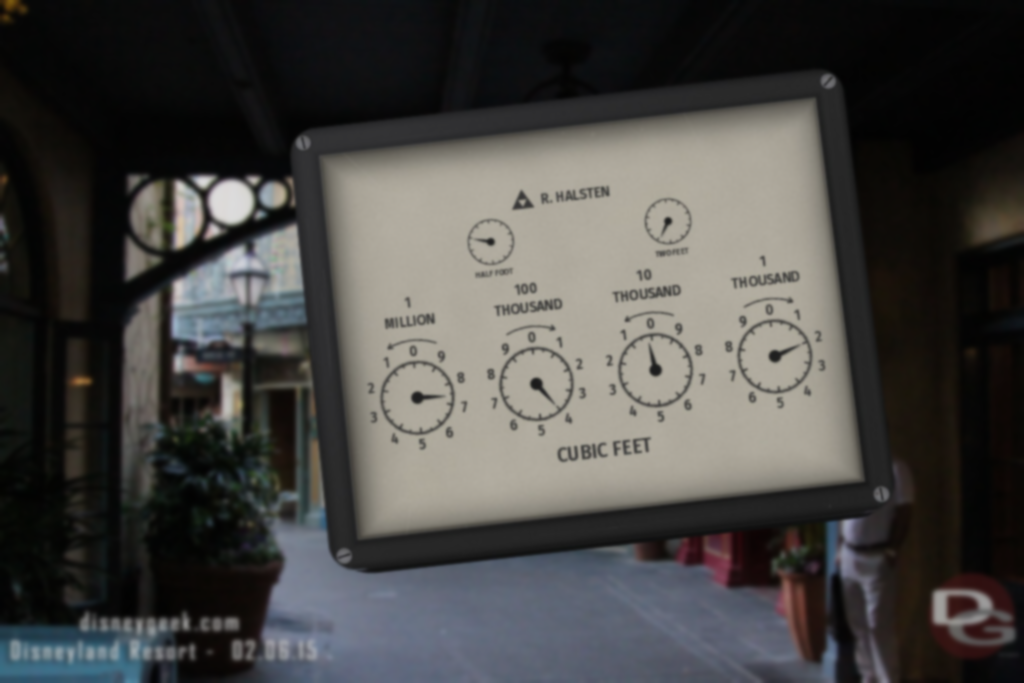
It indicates 740200 ft³
